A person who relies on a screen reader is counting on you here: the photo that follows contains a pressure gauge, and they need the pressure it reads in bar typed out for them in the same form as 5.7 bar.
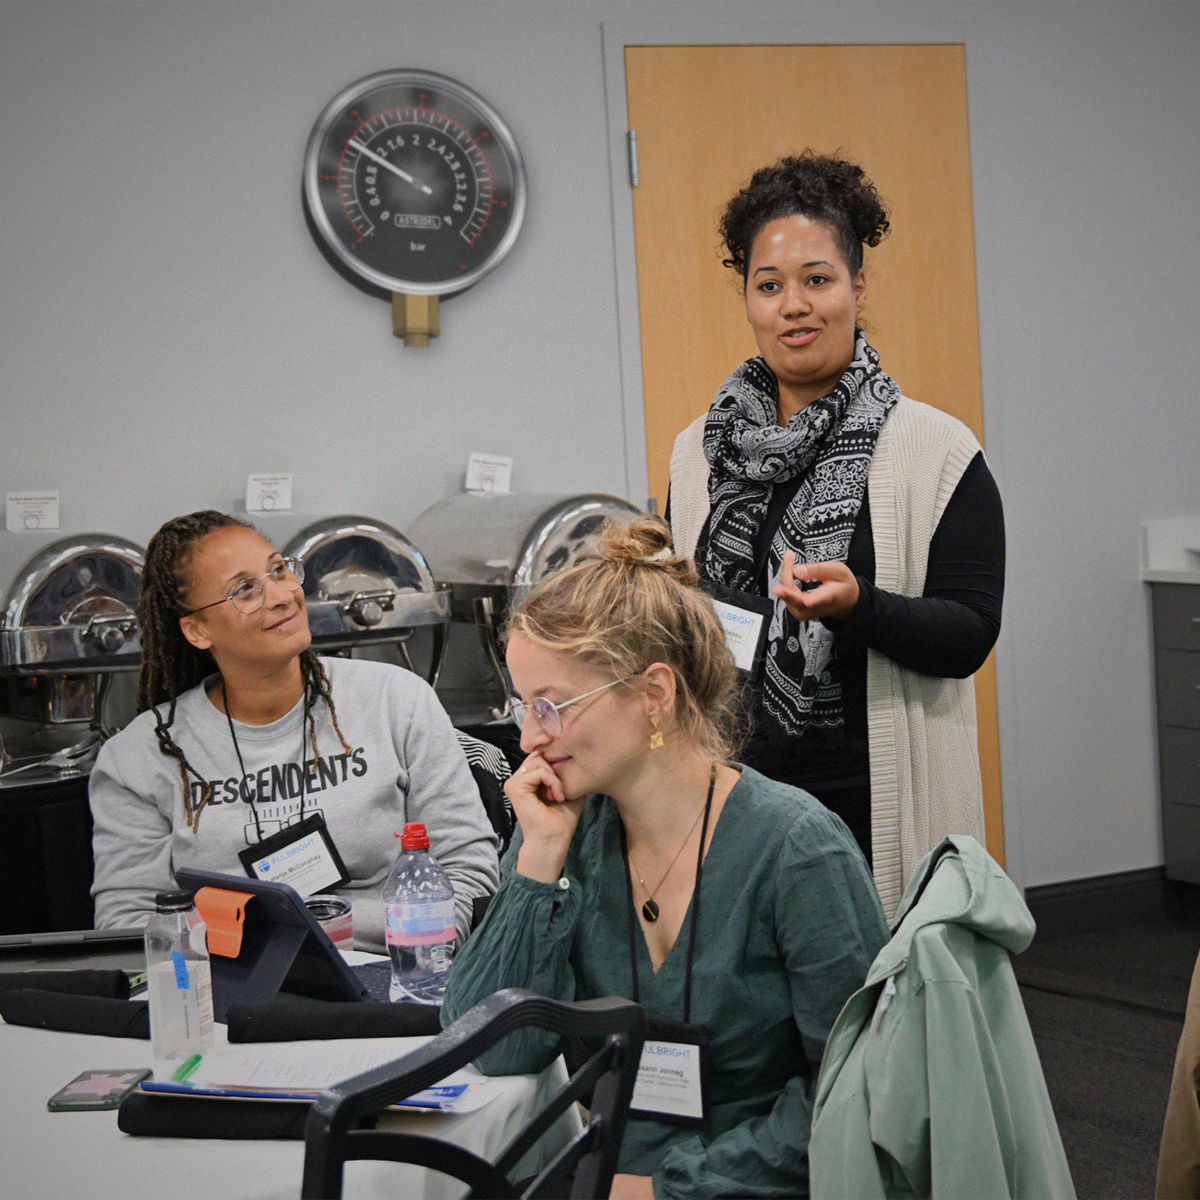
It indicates 1.1 bar
